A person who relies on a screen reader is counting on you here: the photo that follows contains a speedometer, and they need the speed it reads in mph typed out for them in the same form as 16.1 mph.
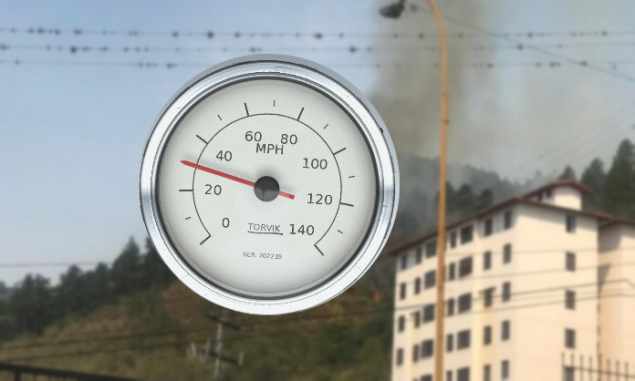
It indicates 30 mph
